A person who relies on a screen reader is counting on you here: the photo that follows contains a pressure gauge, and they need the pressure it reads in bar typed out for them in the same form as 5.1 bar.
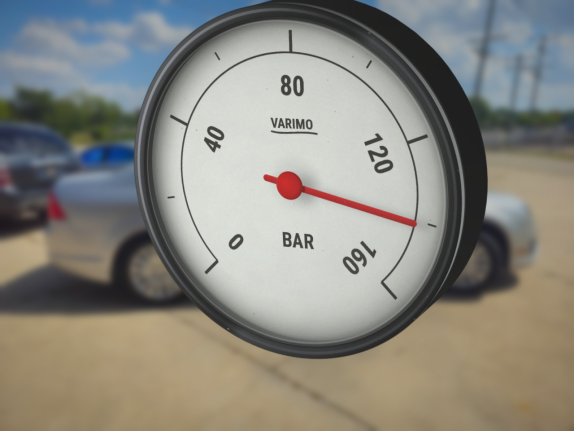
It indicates 140 bar
